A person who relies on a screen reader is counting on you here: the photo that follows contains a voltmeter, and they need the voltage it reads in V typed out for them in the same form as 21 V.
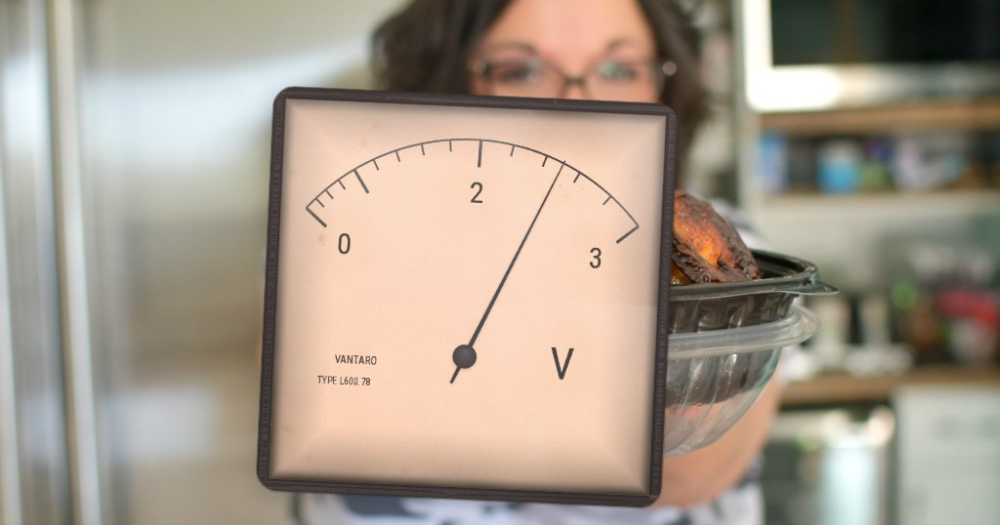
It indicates 2.5 V
